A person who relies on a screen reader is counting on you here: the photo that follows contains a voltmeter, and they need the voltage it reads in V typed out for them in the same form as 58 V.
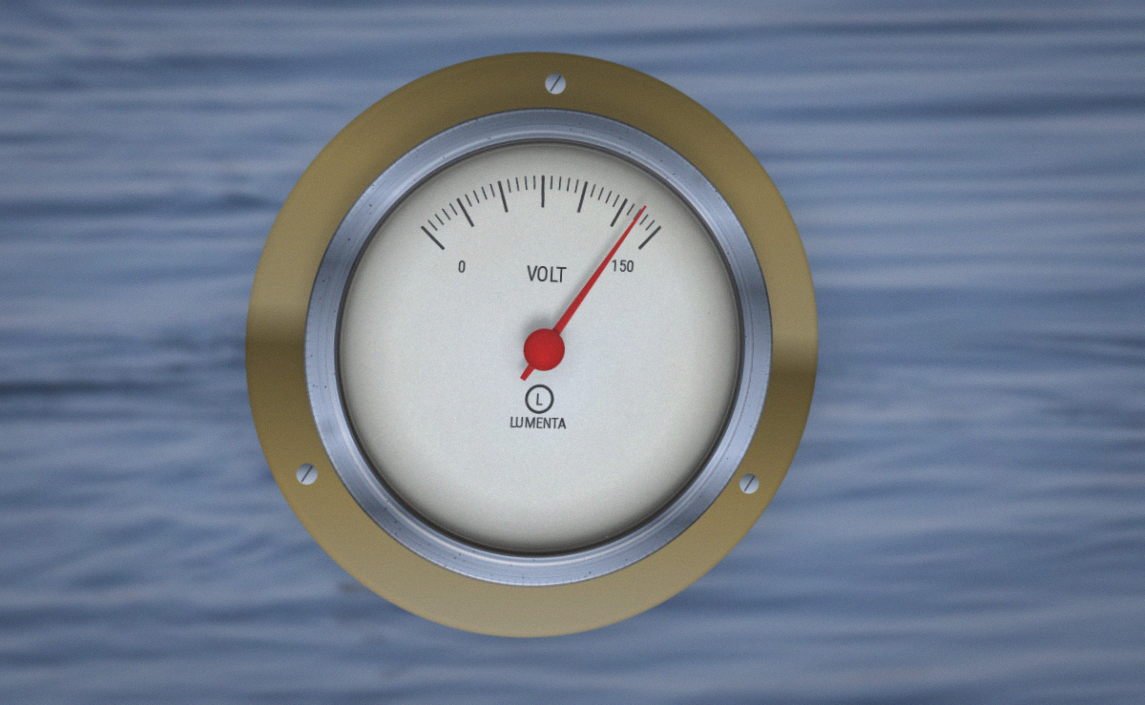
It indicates 135 V
